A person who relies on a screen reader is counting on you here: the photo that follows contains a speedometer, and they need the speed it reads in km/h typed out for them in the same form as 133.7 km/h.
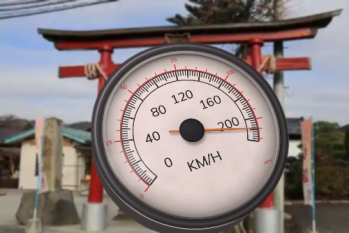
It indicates 210 km/h
